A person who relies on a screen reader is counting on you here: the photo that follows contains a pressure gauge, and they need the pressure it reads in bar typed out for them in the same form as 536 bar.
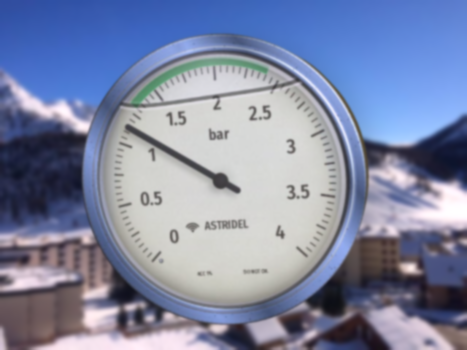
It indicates 1.15 bar
